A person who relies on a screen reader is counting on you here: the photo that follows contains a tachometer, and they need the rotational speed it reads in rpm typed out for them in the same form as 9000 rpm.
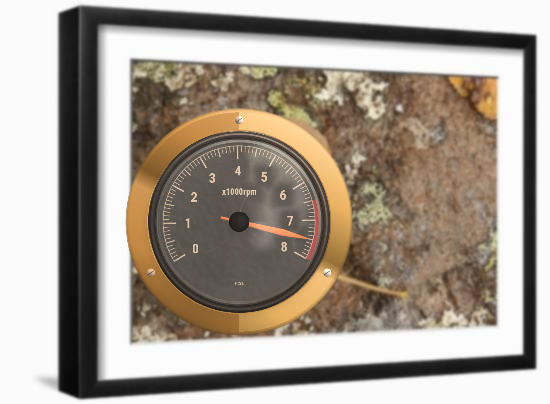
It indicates 7500 rpm
